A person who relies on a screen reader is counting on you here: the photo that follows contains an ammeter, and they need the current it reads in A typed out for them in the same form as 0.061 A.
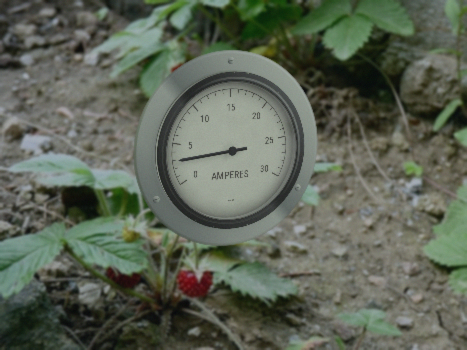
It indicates 3 A
